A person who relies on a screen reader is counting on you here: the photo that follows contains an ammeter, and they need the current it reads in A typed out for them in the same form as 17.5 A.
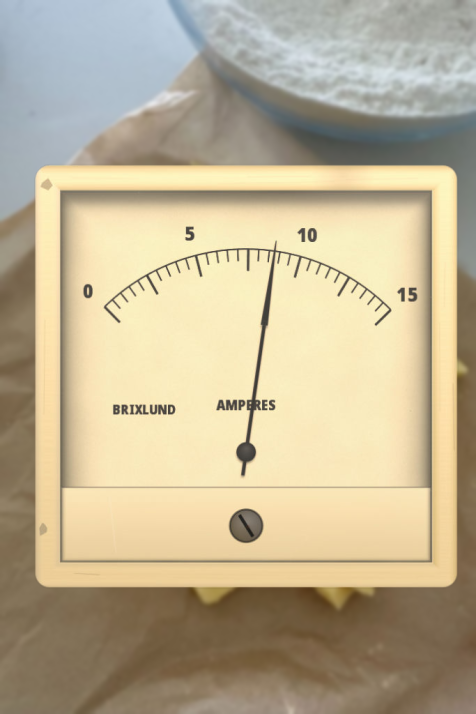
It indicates 8.75 A
